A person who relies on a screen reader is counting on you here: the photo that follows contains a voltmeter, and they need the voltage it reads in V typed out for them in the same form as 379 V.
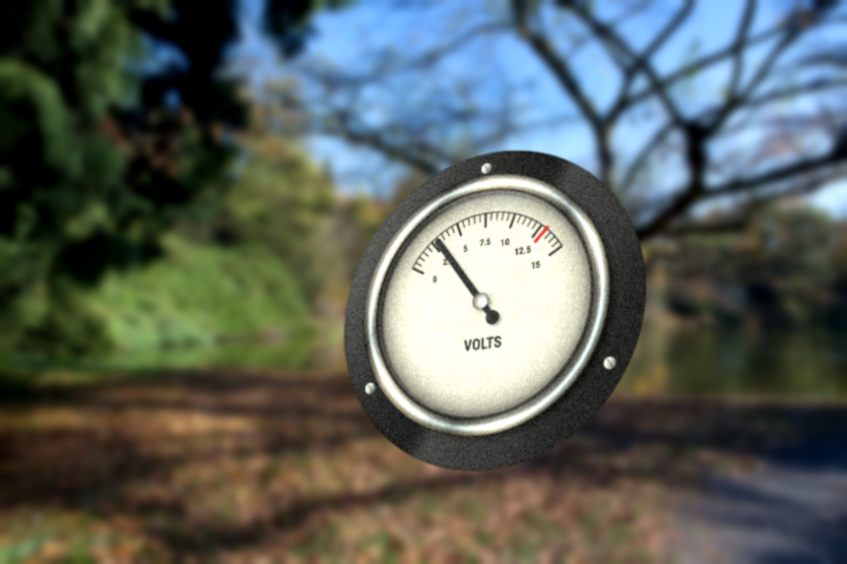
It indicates 3 V
